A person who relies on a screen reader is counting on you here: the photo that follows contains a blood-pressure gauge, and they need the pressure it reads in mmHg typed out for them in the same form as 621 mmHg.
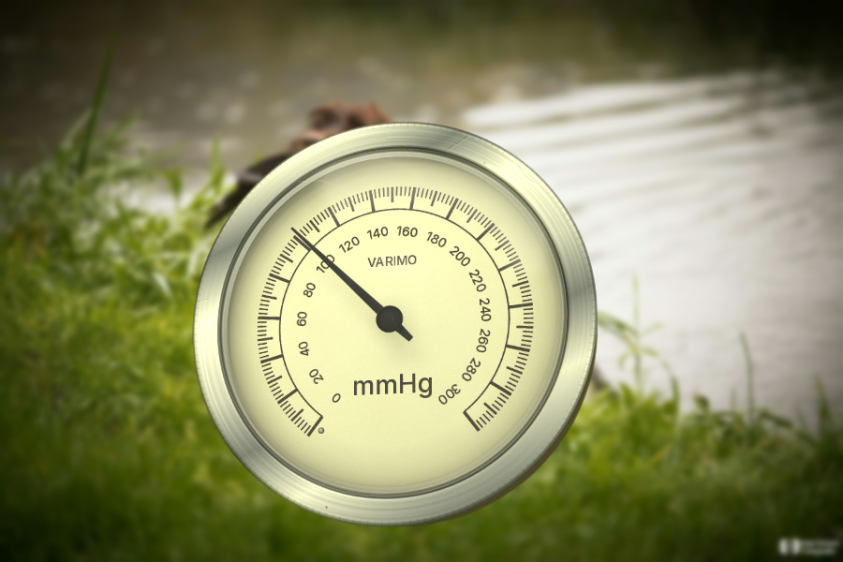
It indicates 102 mmHg
